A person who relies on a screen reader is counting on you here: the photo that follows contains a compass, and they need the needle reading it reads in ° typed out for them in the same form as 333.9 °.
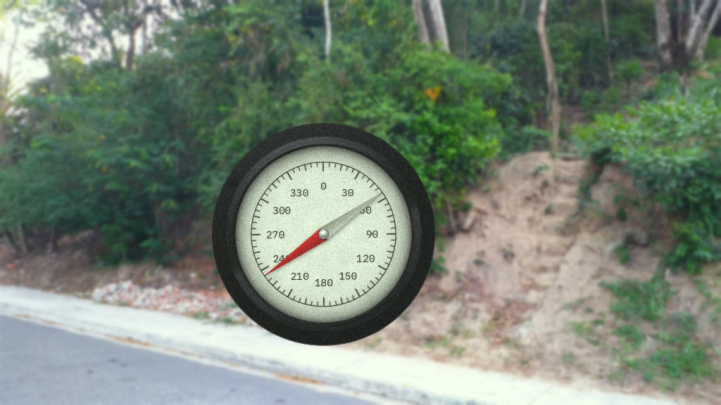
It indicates 235 °
